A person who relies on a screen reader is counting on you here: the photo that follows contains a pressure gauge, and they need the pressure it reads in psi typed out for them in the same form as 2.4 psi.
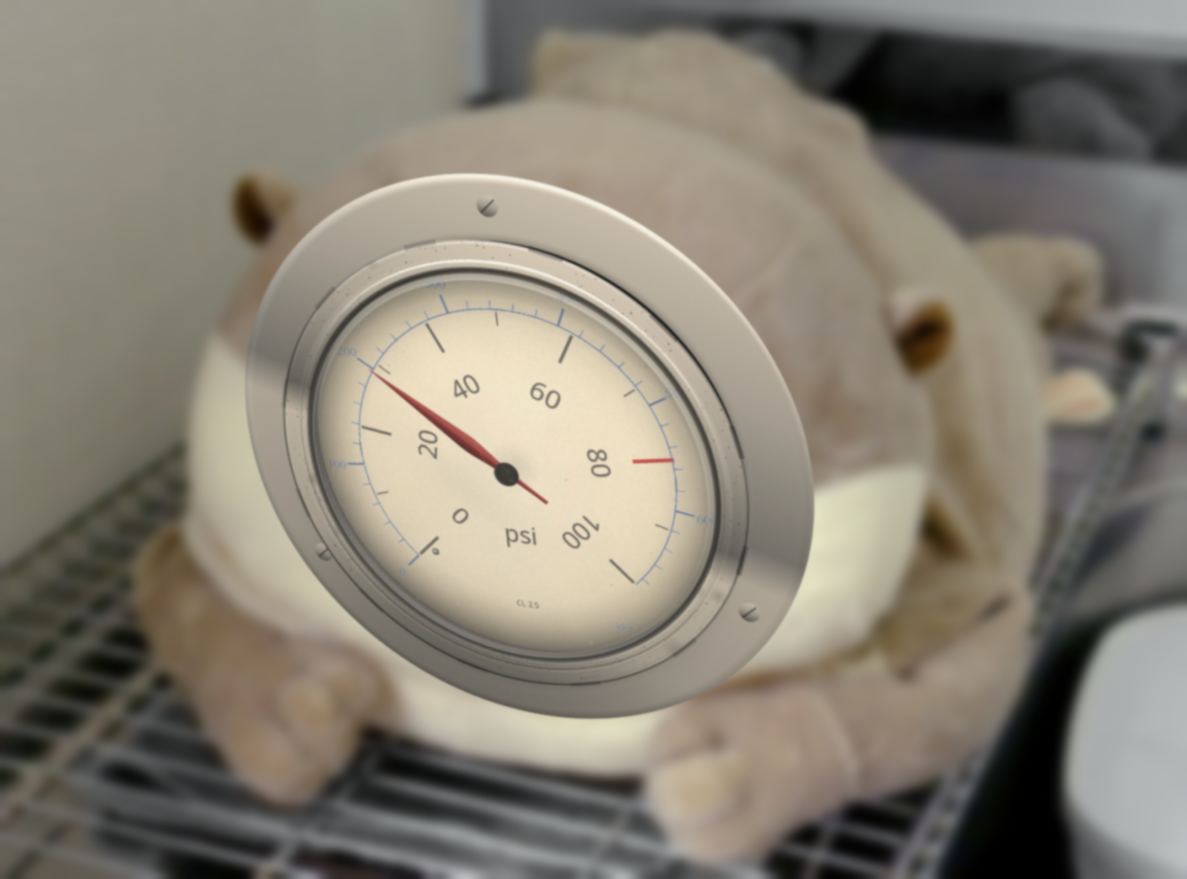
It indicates 30 psi
